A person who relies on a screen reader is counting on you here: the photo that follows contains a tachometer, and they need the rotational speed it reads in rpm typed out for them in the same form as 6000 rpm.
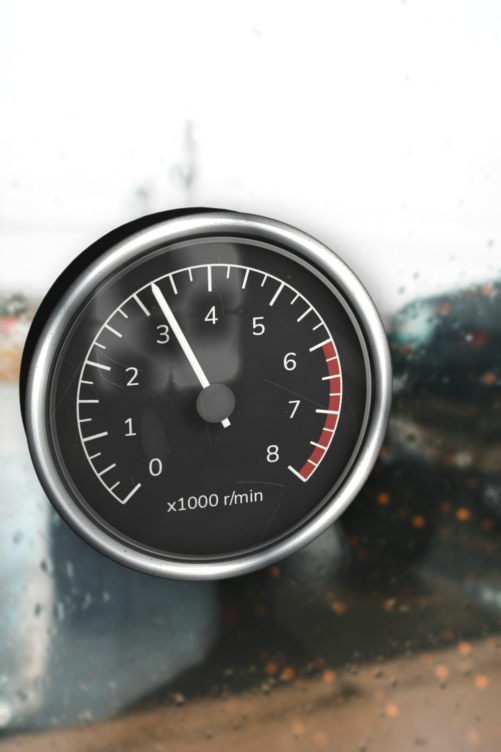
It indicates 3250 rpm
